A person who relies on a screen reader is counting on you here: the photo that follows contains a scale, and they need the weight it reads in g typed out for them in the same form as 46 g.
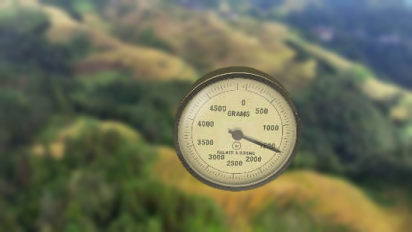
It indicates 1500 g
